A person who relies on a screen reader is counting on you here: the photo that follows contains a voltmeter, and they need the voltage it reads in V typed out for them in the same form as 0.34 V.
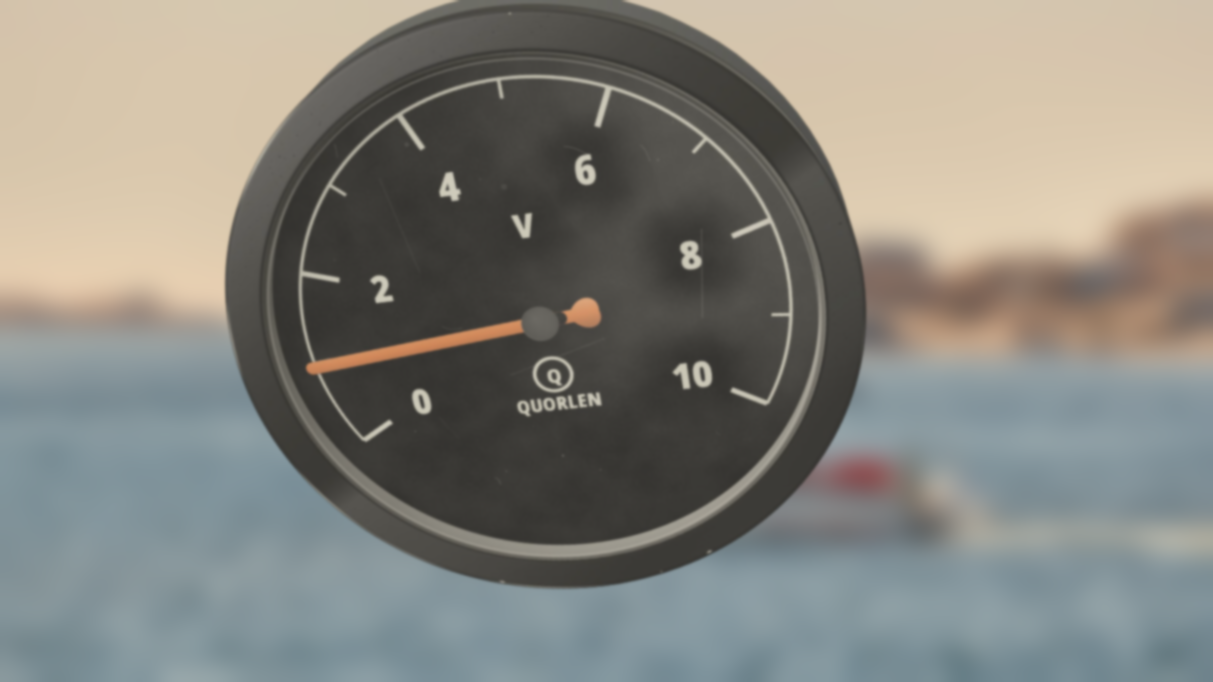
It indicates 1 V
